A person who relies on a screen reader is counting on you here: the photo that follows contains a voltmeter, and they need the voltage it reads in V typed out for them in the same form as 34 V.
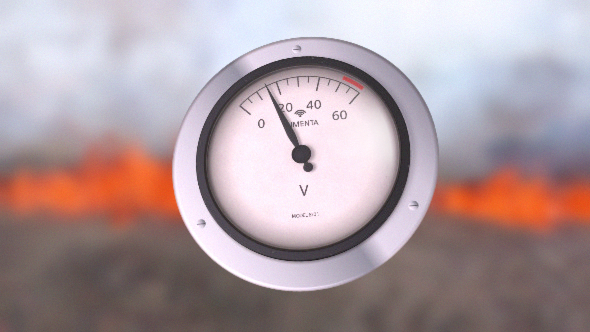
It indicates 15 V
